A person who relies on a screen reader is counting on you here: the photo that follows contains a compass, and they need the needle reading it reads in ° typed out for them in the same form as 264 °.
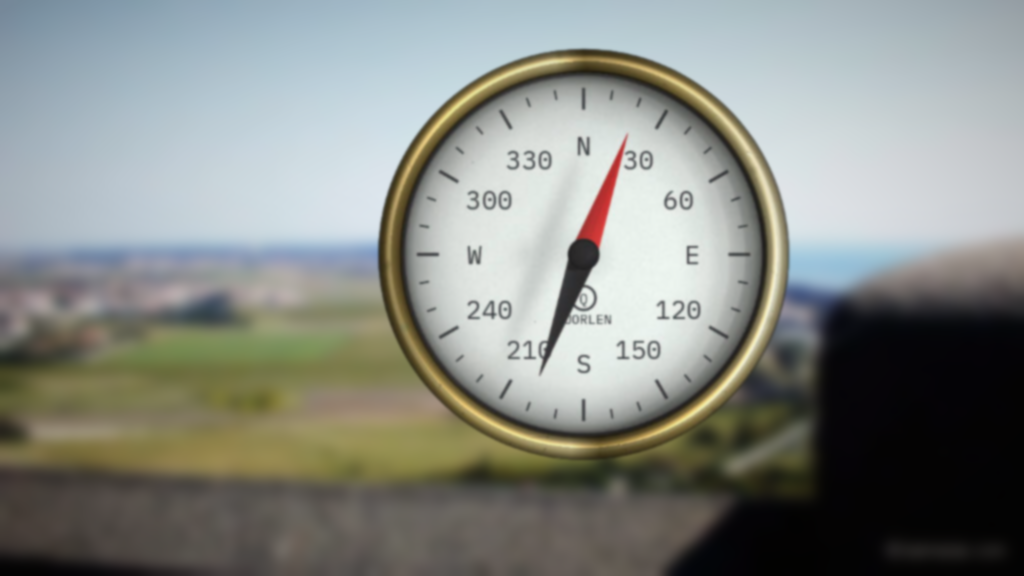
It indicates 20 °
